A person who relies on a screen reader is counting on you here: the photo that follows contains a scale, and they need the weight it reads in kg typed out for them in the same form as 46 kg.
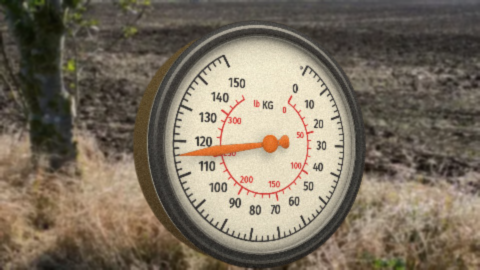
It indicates 116 kg
